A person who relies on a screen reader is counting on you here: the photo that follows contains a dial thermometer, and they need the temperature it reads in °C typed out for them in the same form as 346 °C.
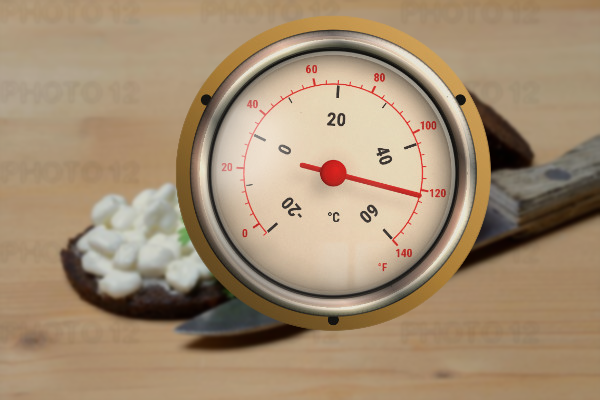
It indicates 50 °C
